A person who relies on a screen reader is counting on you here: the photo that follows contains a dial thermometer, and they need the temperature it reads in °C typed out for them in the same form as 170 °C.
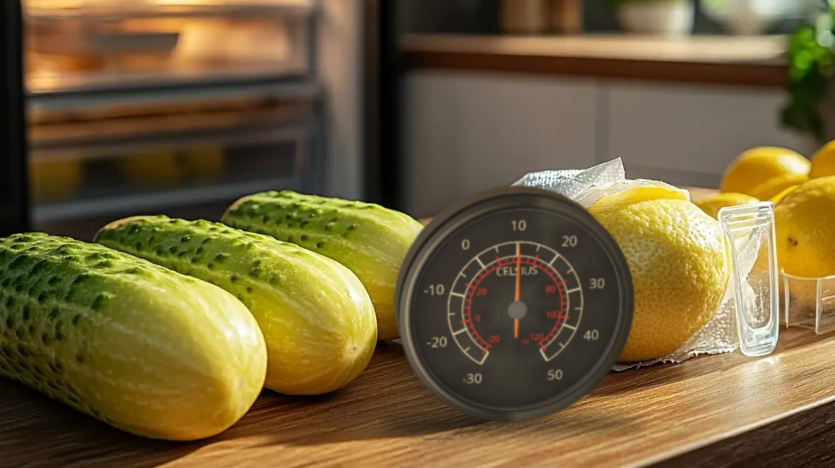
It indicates 10 °C
